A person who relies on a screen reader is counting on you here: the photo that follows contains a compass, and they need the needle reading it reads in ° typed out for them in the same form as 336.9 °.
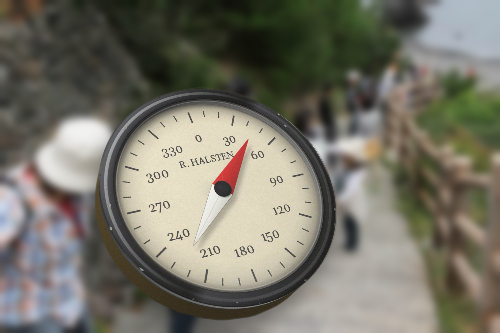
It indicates 45 °
